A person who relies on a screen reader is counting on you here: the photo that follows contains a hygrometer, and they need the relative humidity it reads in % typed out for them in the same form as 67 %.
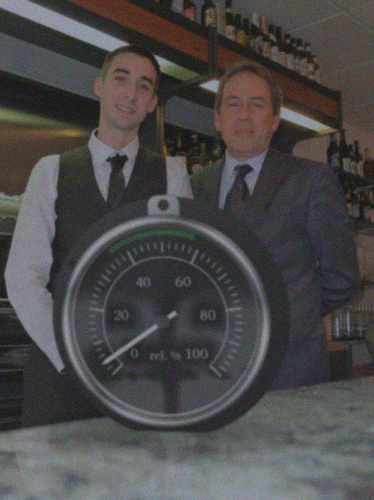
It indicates 4 %
